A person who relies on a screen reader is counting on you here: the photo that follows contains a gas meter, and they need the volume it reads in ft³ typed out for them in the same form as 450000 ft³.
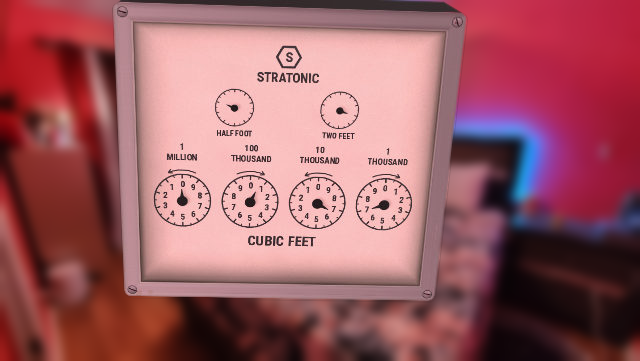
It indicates 6700 ft³
